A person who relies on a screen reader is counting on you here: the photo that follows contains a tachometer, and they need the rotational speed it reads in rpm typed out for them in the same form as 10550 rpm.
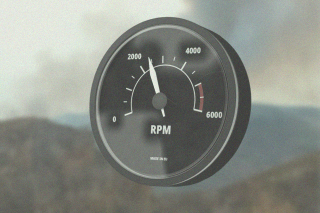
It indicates 2500 rpm
